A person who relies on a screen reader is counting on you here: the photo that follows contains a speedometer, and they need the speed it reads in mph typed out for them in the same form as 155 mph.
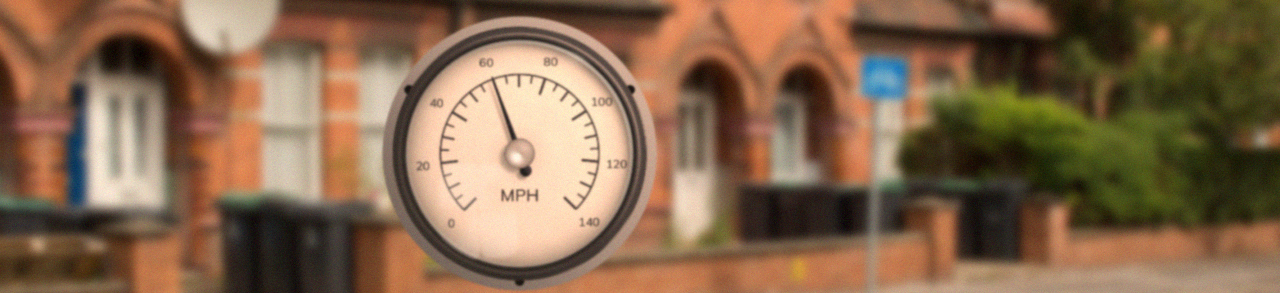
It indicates 60 mph
